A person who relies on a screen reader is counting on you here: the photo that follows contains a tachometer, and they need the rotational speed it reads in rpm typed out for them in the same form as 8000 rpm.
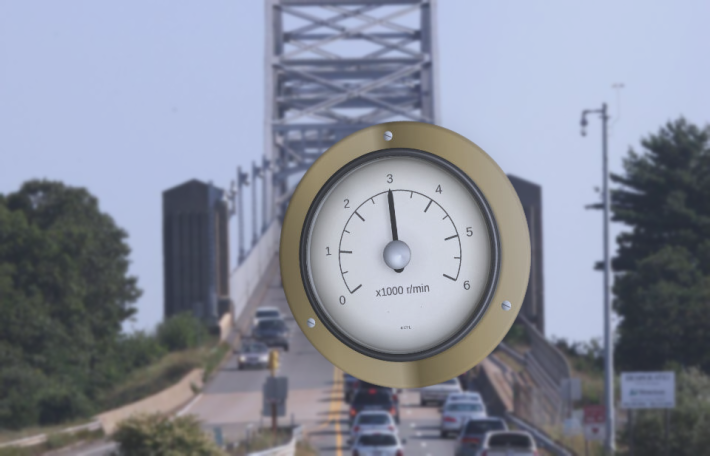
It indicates 3000 rpm
